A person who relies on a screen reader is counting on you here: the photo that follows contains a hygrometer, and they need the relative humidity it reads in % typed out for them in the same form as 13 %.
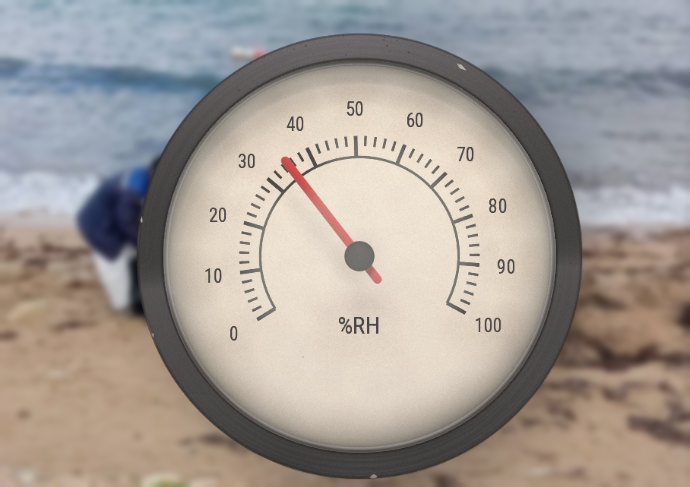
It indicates 35 %
